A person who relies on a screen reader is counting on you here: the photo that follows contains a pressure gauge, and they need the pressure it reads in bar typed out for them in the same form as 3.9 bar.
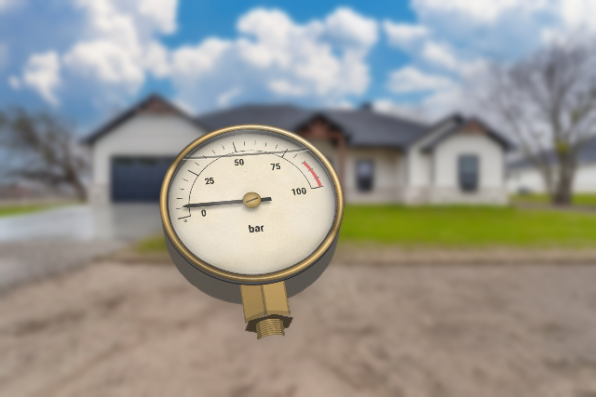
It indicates 5 bar
